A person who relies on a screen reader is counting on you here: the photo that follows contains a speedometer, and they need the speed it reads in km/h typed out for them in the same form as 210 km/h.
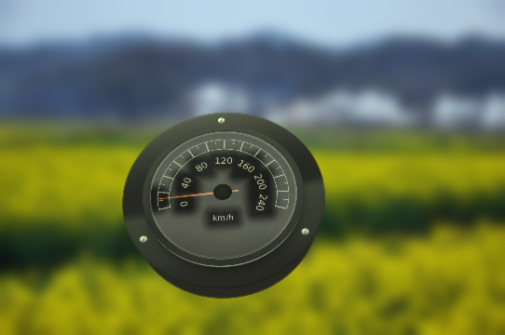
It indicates 10 km/h
